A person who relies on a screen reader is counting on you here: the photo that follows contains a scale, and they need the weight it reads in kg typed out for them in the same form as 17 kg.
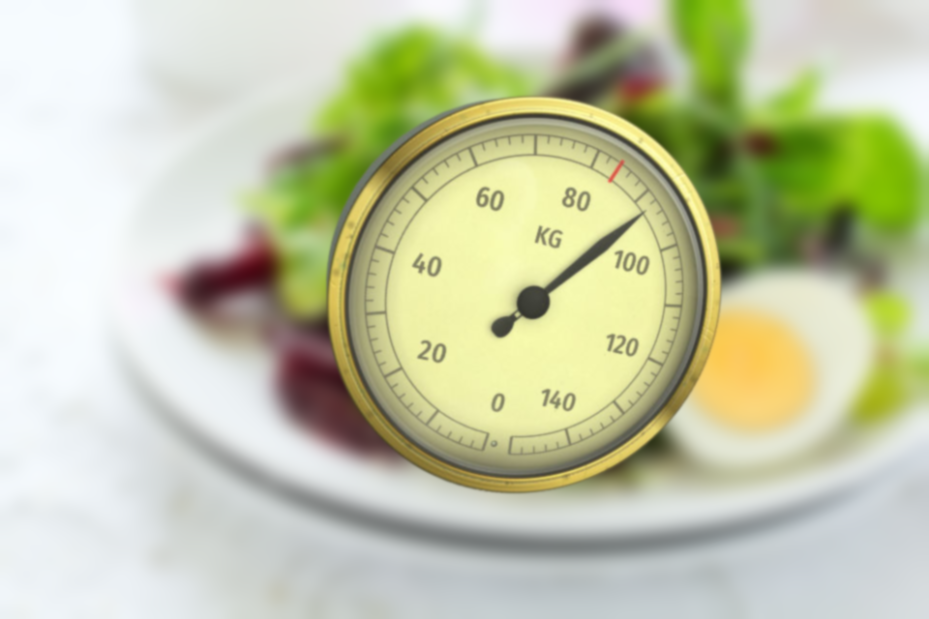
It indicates 92 kg
